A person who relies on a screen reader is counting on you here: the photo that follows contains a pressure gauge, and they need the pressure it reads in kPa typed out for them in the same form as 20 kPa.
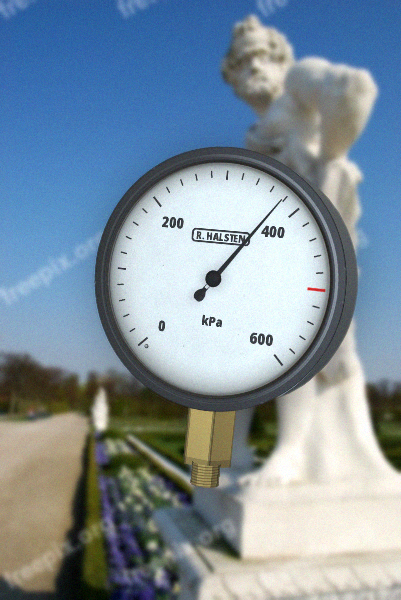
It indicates 380 kPa
